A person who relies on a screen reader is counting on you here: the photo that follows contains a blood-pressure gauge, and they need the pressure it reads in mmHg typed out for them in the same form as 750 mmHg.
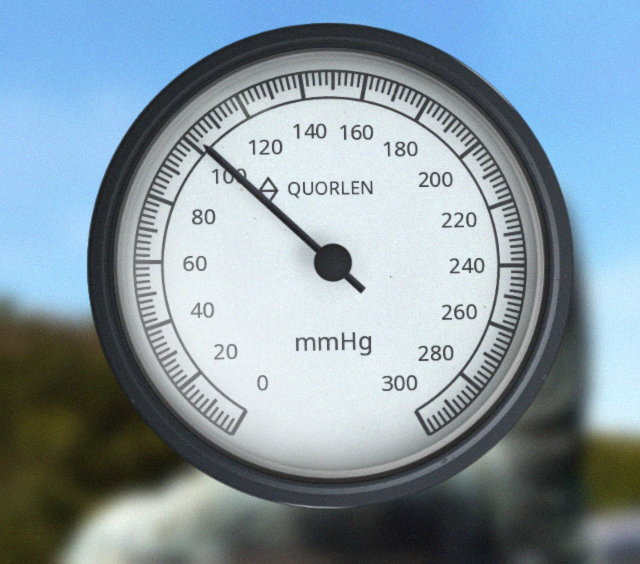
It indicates 102 mmHg
